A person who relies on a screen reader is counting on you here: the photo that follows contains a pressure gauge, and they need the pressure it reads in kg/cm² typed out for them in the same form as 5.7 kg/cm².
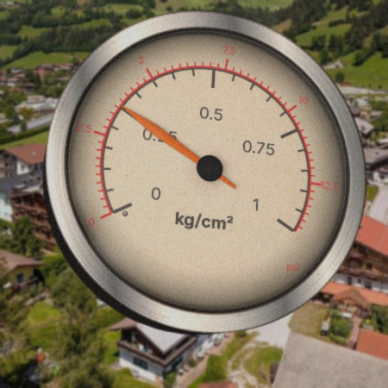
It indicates 0.25 kg/cm²
